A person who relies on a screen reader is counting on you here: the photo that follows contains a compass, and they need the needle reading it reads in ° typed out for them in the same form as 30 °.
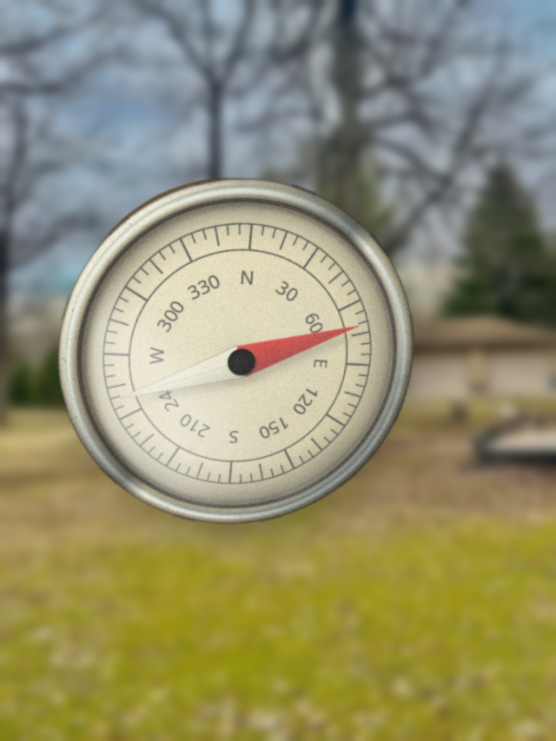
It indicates 70 °
